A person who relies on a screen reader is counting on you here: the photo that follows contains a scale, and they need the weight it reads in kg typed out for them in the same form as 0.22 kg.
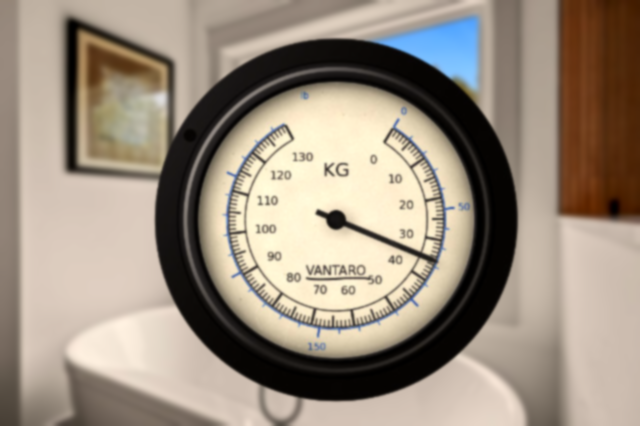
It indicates 35 kg
